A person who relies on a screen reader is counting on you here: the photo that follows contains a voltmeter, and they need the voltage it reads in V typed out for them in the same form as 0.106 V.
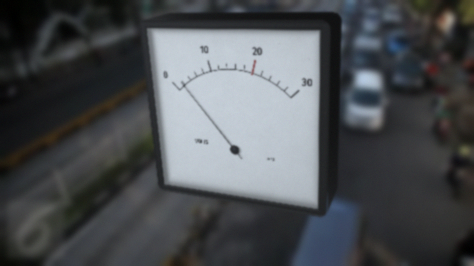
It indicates 2 V
